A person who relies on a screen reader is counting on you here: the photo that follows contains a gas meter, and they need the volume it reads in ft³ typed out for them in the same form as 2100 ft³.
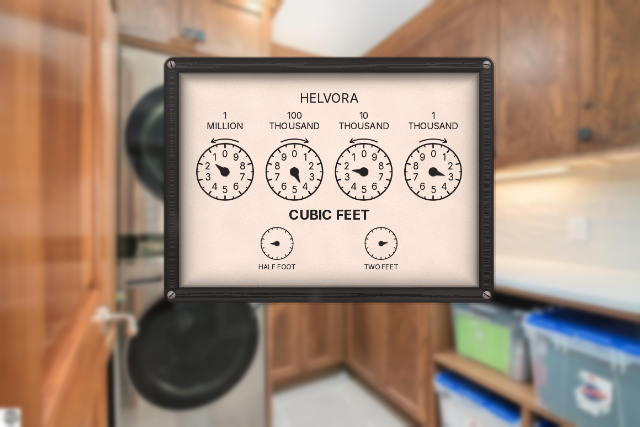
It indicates 142300 ft³
